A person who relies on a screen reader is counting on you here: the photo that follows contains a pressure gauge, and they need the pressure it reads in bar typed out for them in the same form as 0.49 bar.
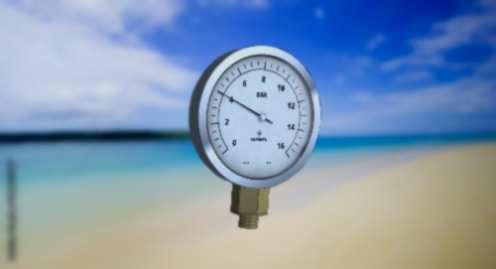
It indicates 4 bar
